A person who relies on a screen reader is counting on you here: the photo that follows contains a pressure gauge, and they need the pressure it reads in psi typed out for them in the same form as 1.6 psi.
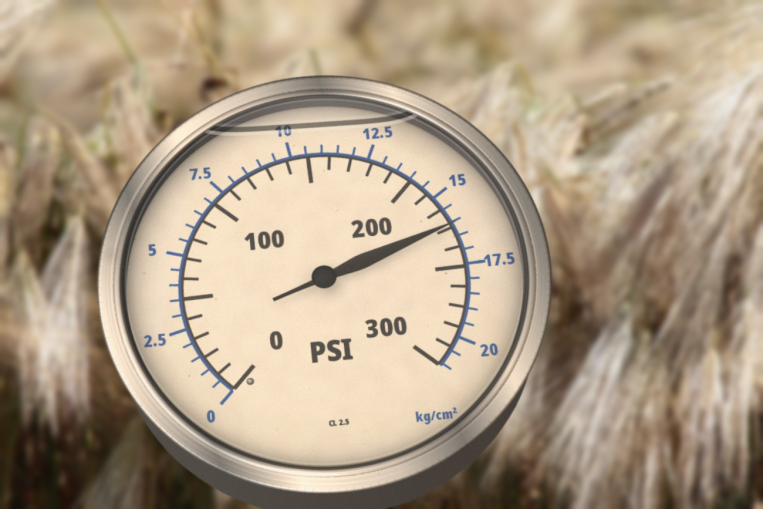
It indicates 230 psi
